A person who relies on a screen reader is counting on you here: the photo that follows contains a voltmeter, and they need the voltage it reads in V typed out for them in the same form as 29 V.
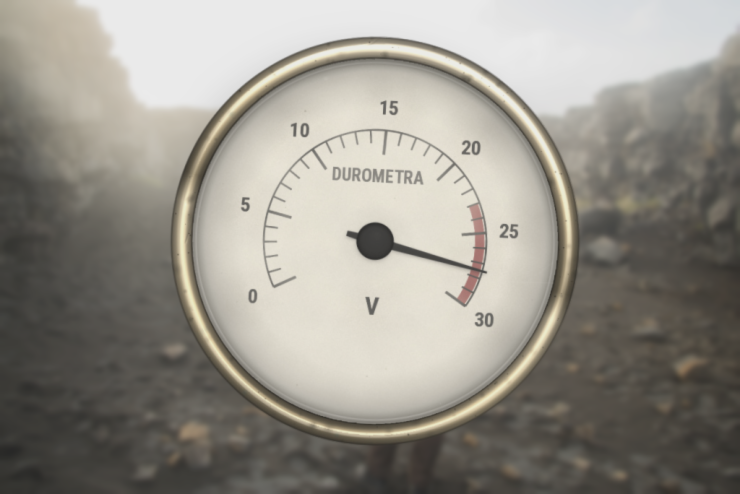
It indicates 27.5 V
